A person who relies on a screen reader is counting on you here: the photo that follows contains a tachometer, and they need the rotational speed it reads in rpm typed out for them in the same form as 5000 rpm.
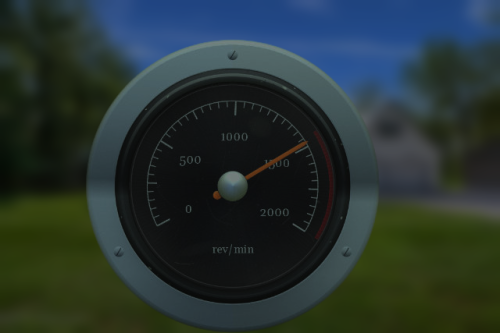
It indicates 1475 rpm
